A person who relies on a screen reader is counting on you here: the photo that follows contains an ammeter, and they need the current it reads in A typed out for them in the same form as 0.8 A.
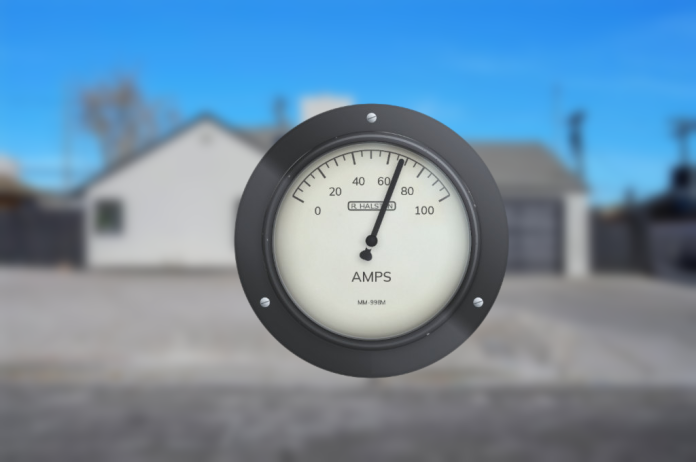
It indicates 67.5 A
